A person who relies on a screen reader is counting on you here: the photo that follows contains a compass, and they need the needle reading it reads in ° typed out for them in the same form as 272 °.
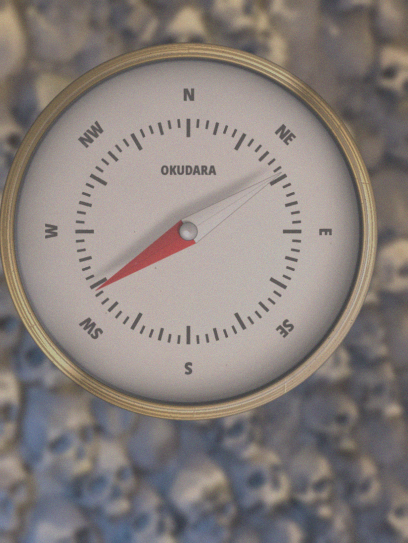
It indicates 237.5 °
